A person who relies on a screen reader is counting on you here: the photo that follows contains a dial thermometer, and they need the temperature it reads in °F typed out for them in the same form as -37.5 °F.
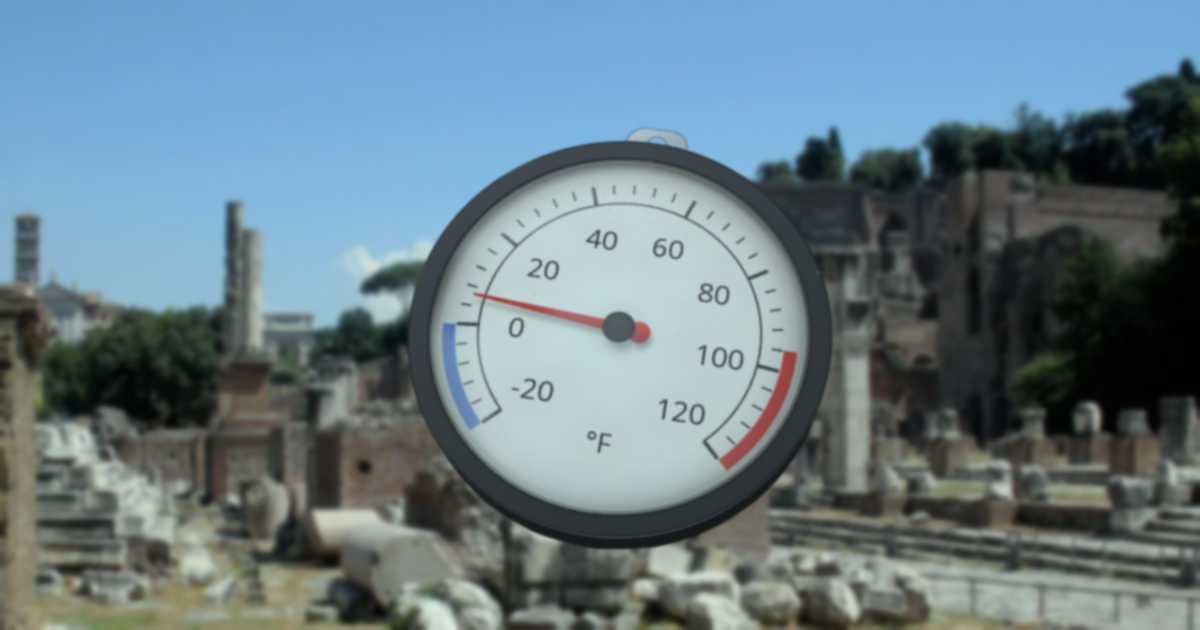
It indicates 6 °F
